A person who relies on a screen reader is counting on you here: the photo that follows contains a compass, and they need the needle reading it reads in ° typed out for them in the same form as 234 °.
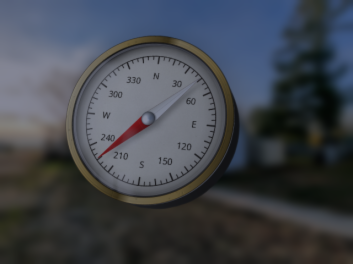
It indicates 225 °
